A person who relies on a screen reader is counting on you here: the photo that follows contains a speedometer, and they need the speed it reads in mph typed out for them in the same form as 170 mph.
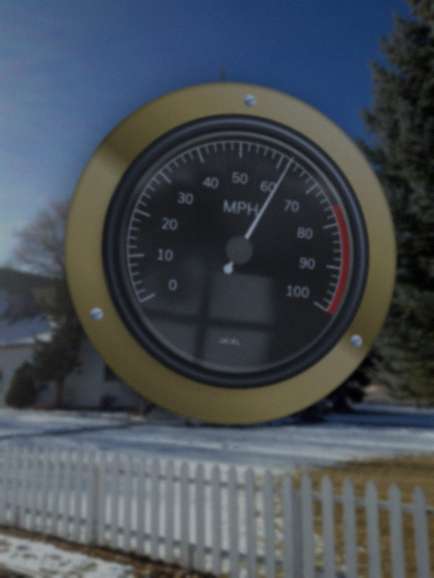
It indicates 62 mph
